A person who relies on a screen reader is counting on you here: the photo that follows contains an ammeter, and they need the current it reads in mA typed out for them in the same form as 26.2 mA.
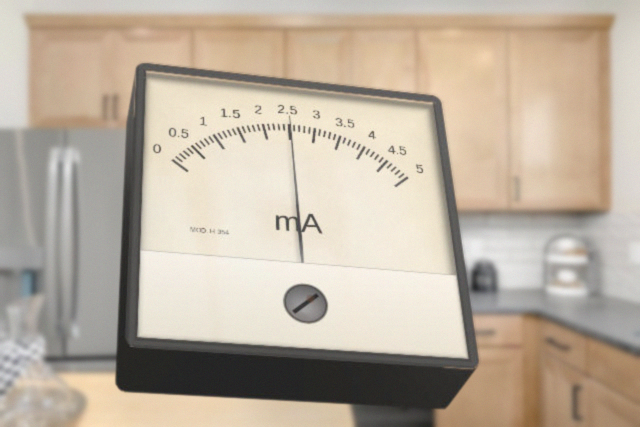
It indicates 2.5 mA
